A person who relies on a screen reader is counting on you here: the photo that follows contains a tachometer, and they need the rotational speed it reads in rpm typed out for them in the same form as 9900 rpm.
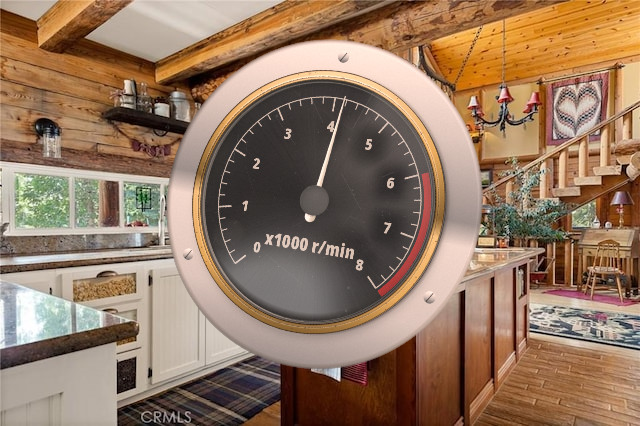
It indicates 4200 rpm
